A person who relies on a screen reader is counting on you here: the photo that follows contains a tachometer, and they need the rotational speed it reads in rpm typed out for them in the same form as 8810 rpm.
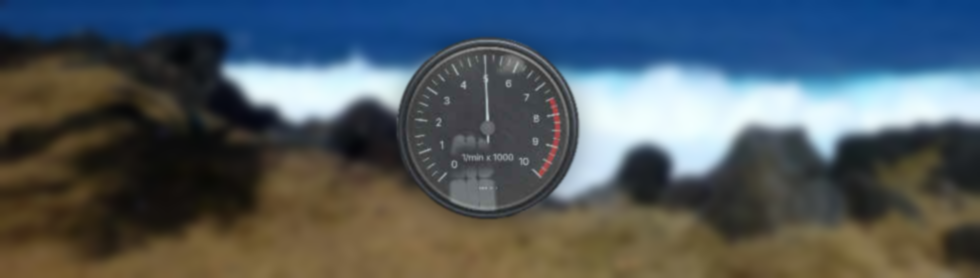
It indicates 5000 rpm
